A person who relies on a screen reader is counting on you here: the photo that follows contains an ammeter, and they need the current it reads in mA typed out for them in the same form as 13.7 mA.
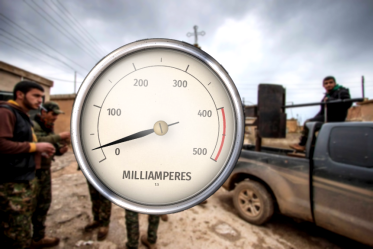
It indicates 25 mA
